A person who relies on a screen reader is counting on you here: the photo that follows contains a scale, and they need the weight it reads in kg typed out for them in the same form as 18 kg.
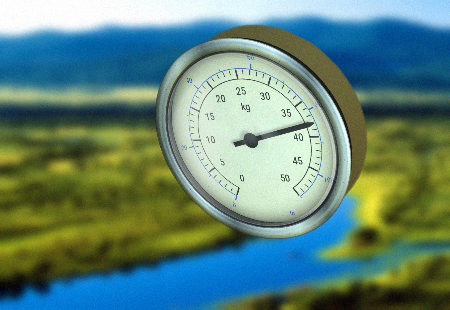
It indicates 38 kg
